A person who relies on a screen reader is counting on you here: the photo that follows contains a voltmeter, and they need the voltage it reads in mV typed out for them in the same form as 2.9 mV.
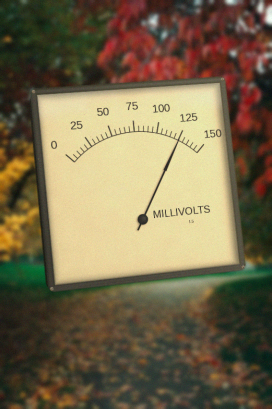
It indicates 125 mV
